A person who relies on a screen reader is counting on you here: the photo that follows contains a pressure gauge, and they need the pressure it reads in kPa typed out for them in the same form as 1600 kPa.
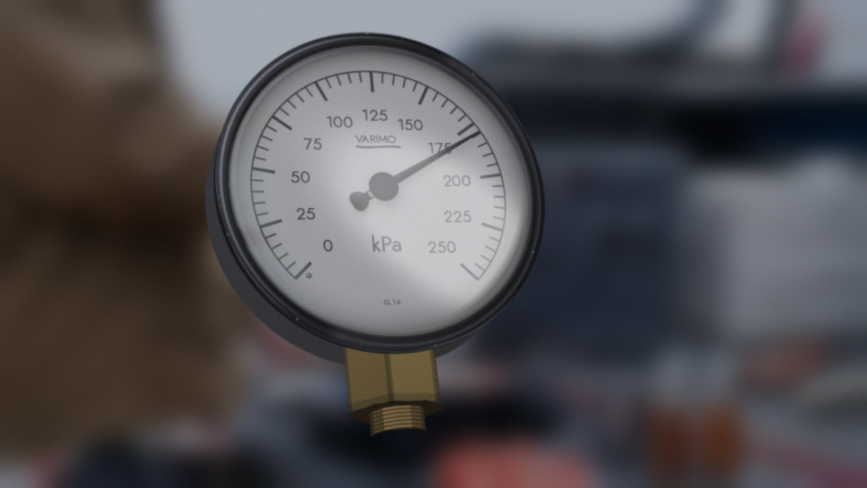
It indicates 180 kPa
